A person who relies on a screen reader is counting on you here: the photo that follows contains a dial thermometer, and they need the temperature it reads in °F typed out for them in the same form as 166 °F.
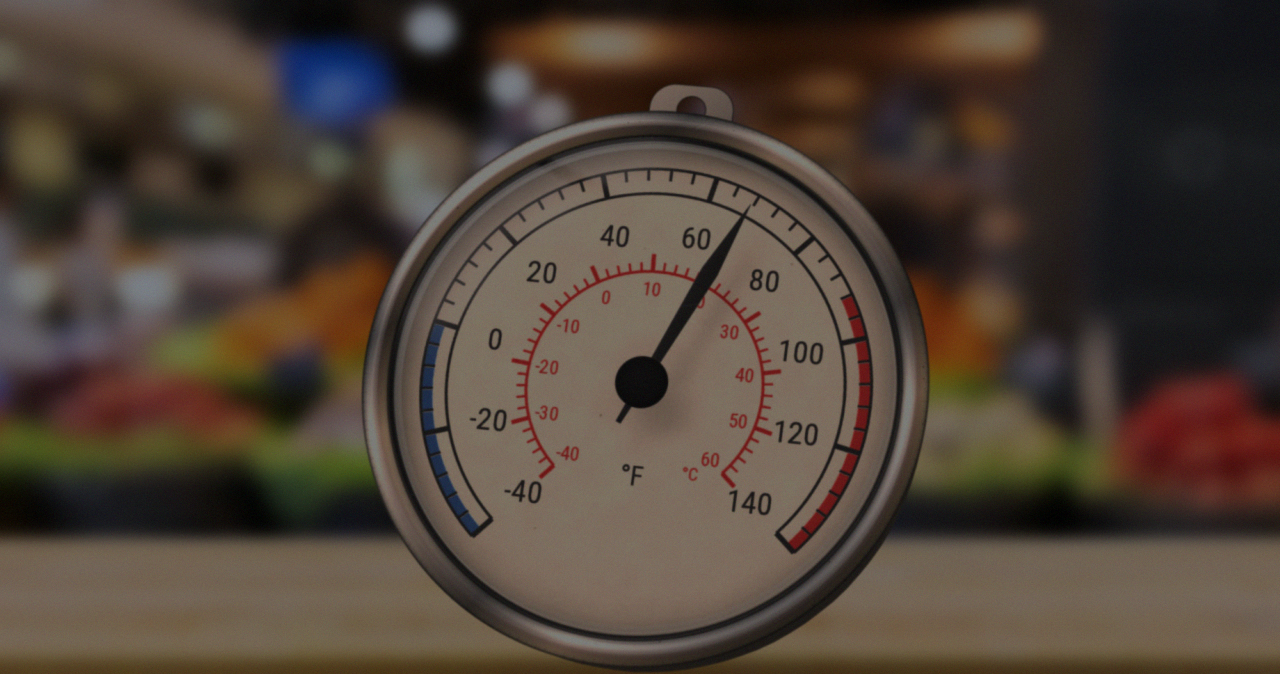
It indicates 68 °F
